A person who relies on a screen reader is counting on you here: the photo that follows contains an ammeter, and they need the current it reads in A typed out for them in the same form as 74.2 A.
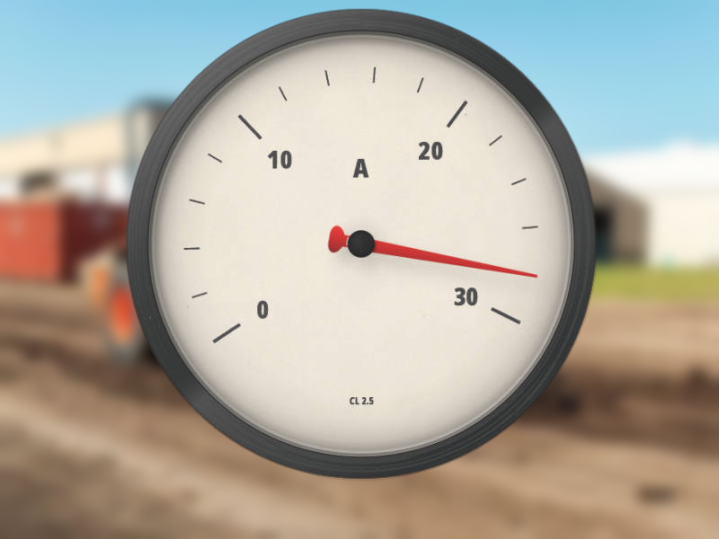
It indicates 28 A
